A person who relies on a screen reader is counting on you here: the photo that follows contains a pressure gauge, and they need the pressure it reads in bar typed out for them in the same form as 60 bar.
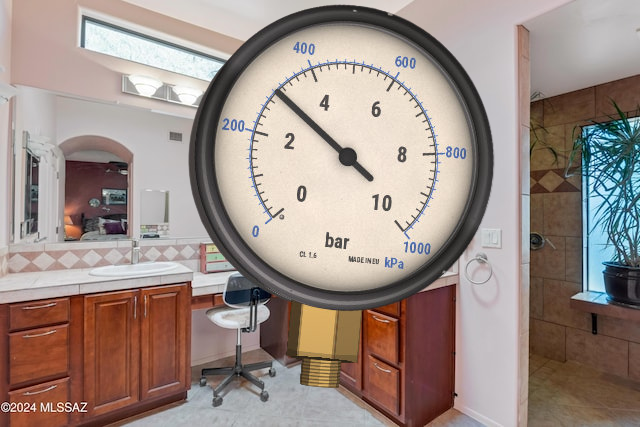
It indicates 3 bar
